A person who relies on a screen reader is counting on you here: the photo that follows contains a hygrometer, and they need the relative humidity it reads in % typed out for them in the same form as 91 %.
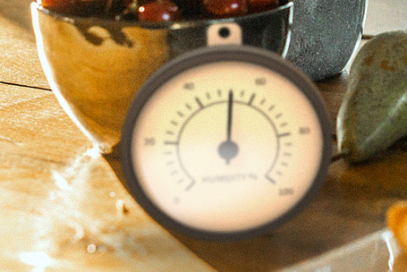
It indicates 52 %
